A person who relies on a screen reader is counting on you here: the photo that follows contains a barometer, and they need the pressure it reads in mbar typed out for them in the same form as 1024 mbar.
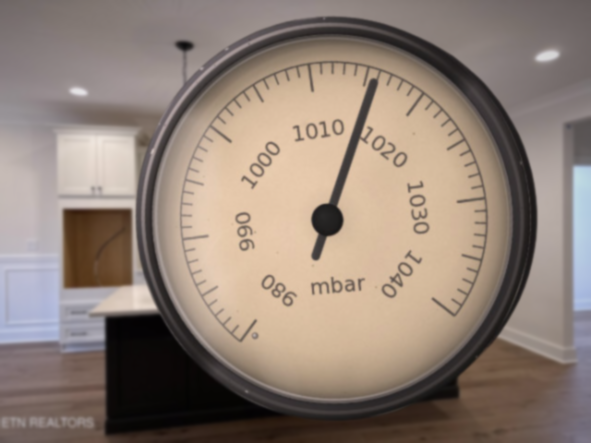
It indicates 1016 mbar
